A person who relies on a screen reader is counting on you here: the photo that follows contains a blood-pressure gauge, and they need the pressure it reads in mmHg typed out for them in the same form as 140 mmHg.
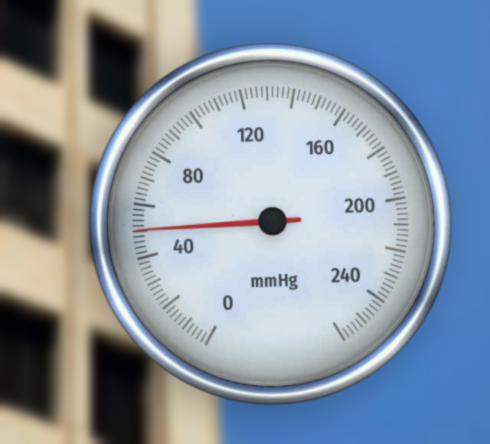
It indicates 50 mmHg
